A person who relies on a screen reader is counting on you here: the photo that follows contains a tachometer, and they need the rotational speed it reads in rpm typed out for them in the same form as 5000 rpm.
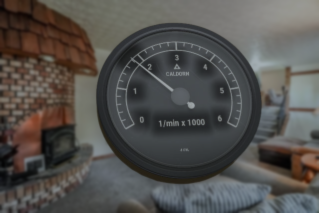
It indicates 1800 rpm
